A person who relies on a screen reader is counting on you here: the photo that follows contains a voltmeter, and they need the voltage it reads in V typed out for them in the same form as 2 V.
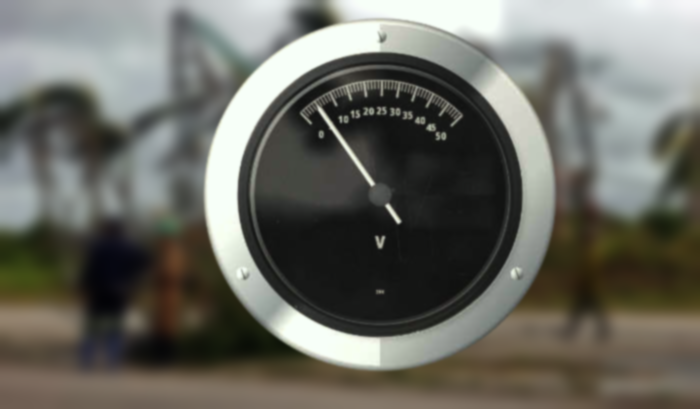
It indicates 5 V
